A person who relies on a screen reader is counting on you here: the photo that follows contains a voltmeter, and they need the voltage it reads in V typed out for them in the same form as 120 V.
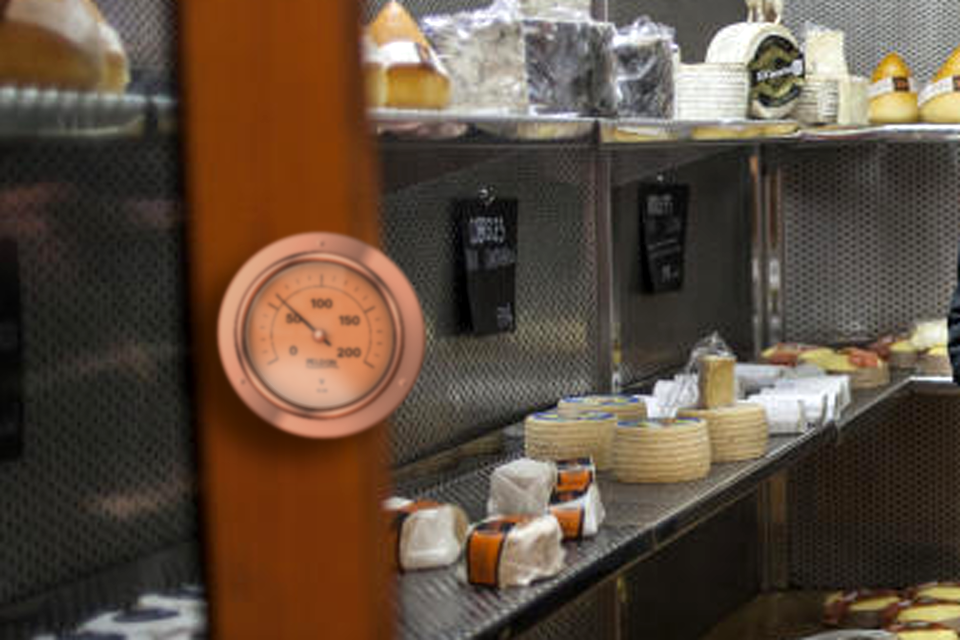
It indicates 60 V
